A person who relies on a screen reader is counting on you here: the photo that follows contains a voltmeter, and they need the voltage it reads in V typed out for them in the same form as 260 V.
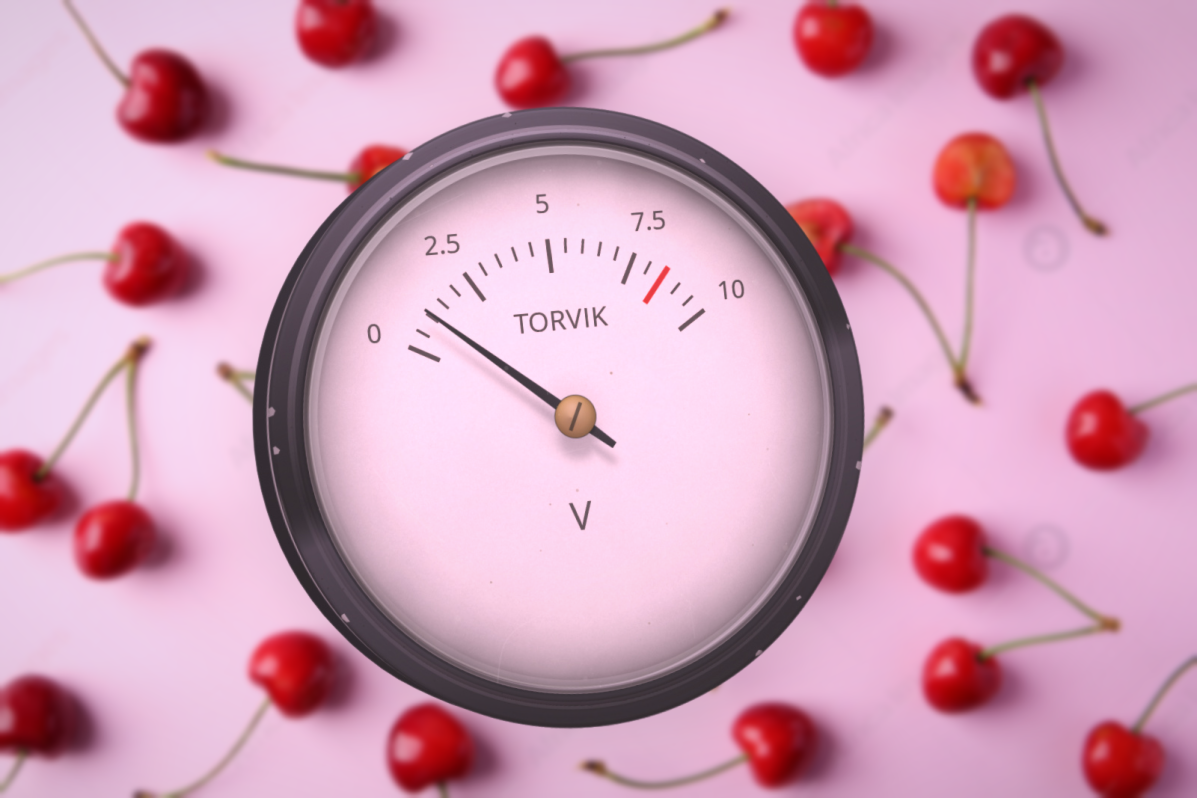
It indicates 1 V
